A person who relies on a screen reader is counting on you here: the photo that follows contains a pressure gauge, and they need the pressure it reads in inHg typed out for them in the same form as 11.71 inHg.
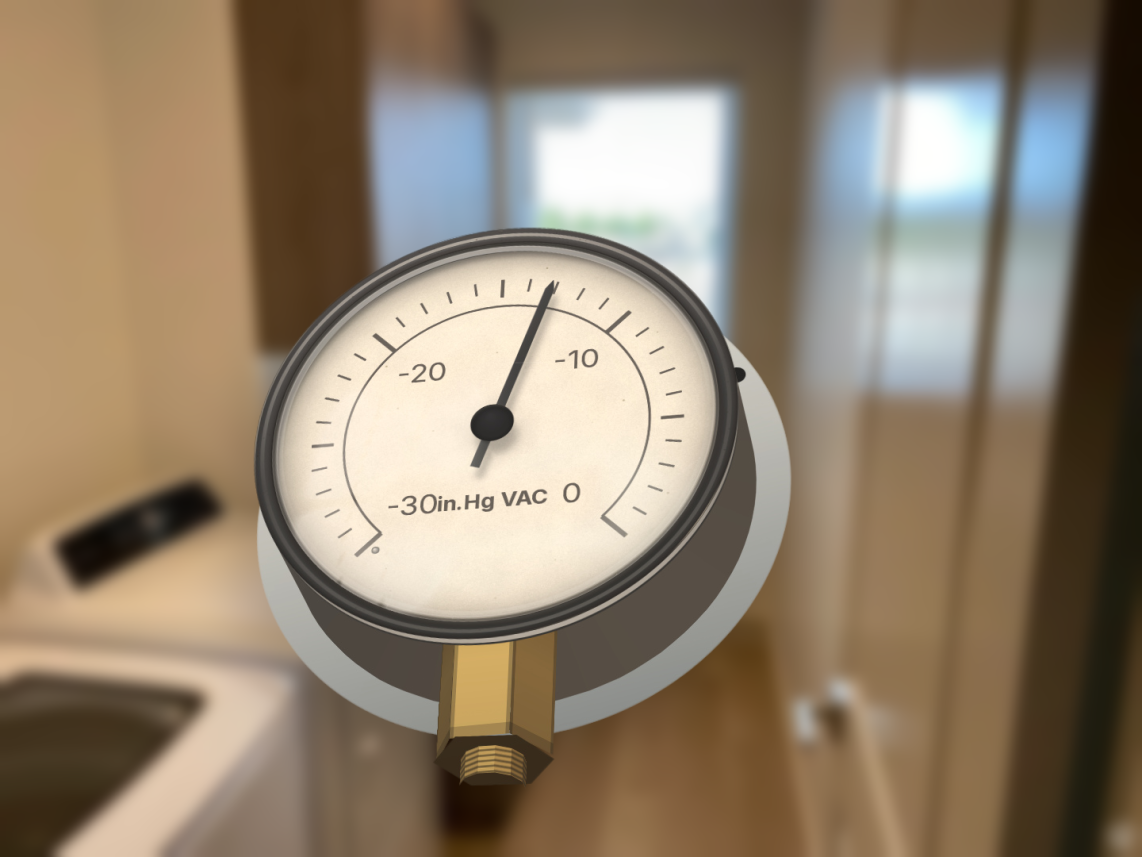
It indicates -13 inHg
